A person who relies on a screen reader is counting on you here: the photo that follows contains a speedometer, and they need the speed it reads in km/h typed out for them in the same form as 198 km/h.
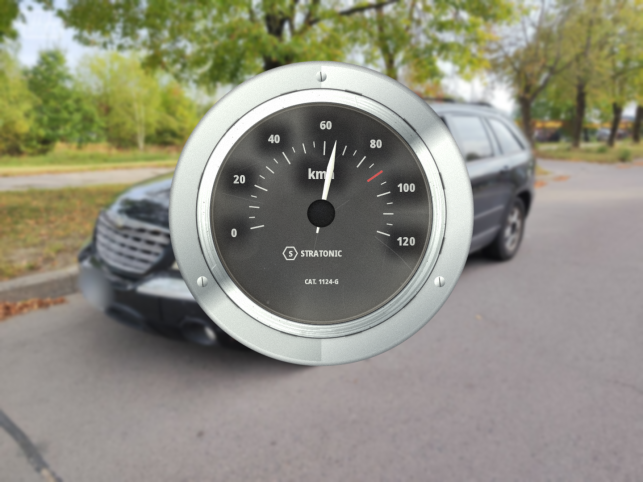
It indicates 65 km/h
